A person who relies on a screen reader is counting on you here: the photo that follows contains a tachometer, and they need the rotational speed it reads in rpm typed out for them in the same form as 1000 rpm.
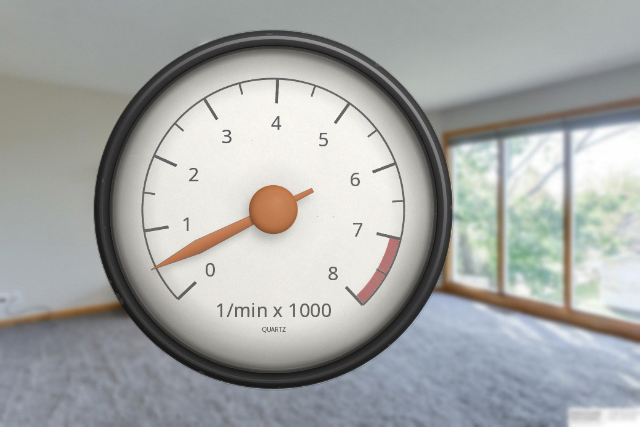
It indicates 500 rpm
